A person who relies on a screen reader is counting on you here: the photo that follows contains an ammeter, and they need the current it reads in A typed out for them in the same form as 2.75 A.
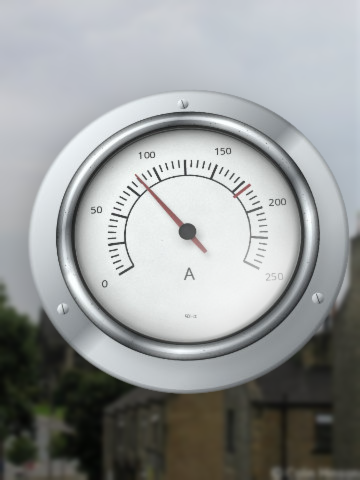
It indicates 85 A
